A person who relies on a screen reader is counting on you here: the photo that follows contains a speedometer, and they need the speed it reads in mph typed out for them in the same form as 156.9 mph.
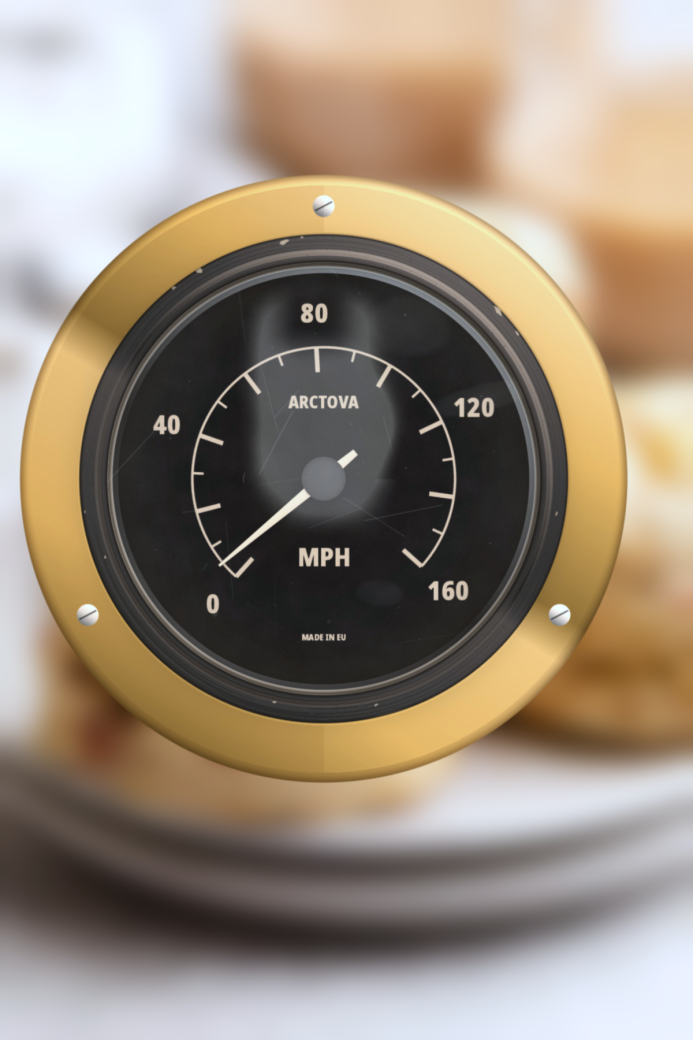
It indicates 5 mph
